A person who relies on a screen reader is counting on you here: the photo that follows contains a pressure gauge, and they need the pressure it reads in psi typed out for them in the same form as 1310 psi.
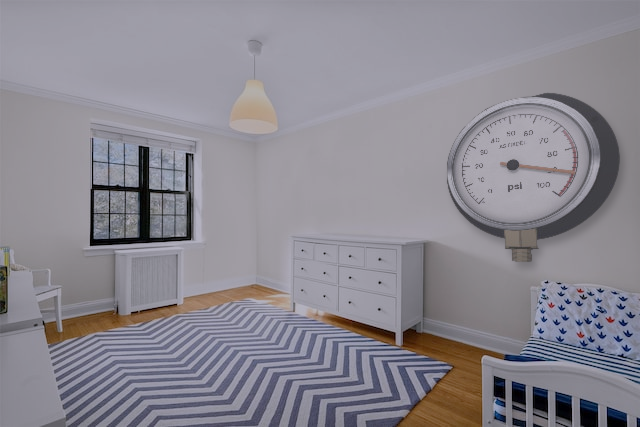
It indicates 90 psi
